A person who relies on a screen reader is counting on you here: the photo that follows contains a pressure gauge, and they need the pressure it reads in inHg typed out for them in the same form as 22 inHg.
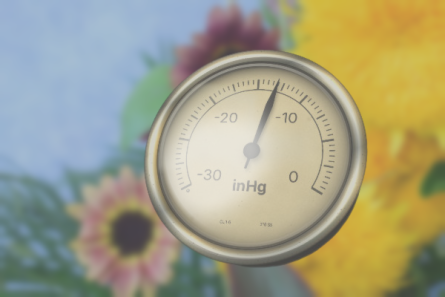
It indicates -13 inHg
